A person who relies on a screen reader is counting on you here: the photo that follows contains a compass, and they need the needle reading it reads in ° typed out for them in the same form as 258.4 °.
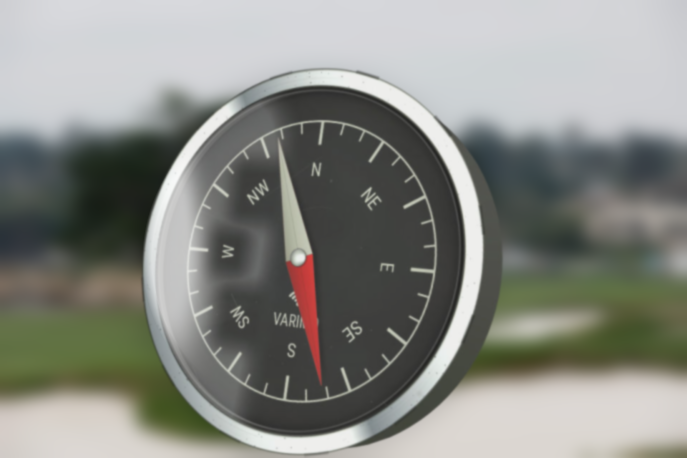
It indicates 160 °
